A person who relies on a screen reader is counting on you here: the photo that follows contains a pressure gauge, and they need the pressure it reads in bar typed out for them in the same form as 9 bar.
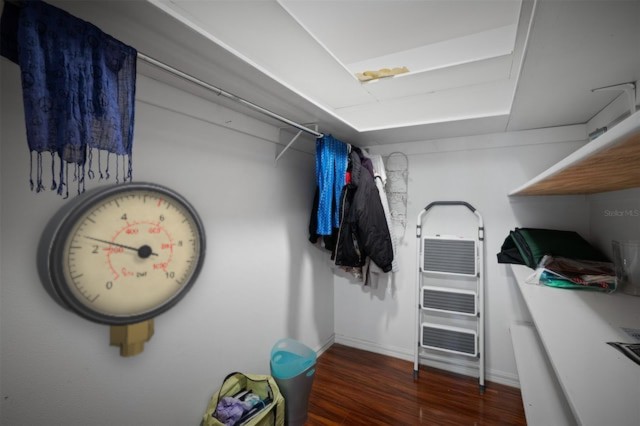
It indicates 2.4 bar
